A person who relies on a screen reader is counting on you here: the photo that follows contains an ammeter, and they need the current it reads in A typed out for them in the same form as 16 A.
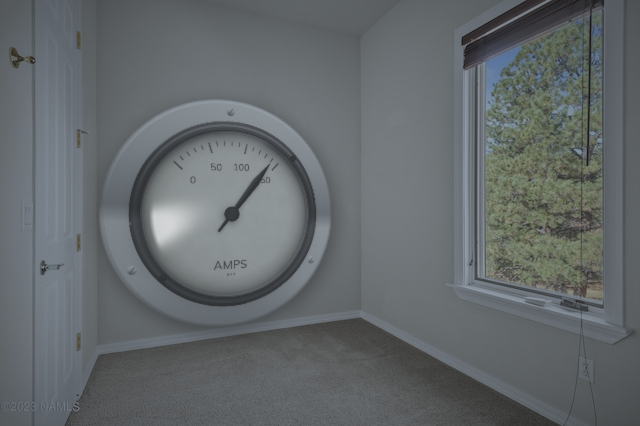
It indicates 140 A
